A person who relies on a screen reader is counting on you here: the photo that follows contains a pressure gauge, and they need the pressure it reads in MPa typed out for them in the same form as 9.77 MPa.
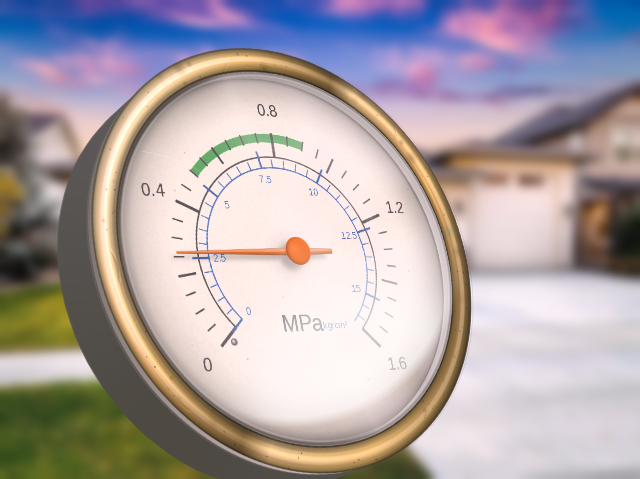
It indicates 0.25 MPa
